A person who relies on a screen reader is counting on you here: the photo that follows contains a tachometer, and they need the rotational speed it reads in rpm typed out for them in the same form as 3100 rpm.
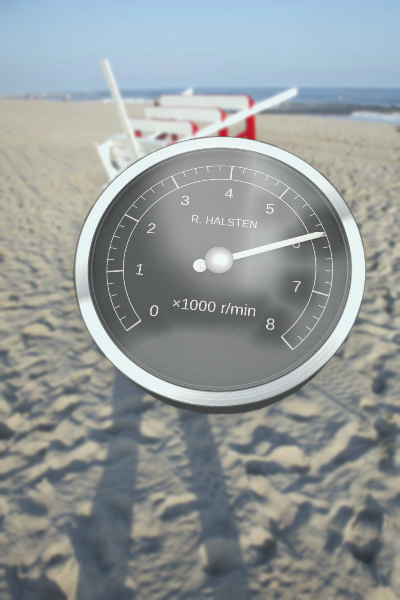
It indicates 6000 rpm
